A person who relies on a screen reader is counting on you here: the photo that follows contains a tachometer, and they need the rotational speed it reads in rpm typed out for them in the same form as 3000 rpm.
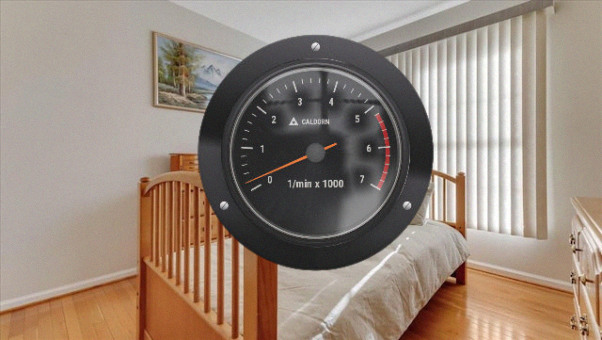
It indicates 200 rpm
